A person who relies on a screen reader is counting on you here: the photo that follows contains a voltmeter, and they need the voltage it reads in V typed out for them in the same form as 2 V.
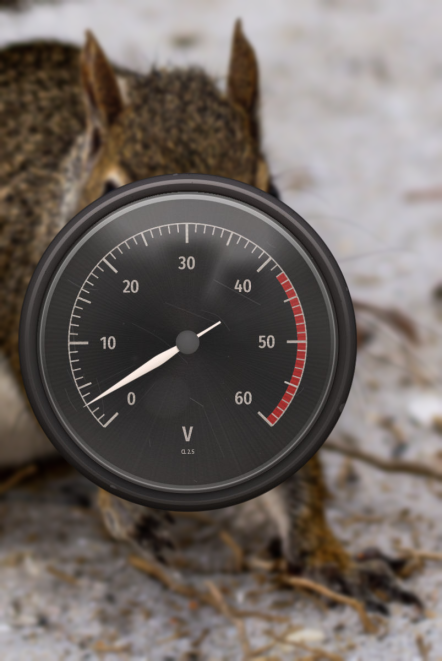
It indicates 3 V
